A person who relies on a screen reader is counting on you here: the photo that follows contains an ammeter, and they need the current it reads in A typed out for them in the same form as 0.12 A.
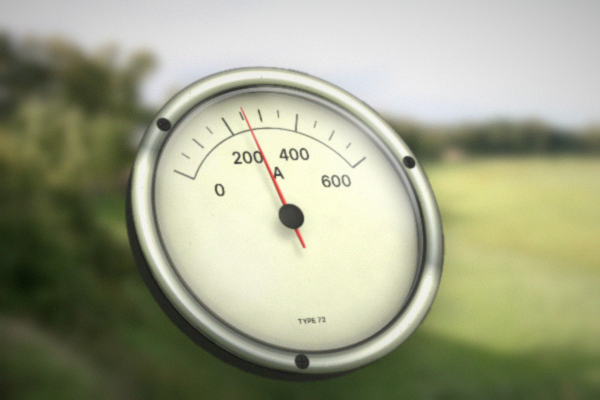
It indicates 250 A
